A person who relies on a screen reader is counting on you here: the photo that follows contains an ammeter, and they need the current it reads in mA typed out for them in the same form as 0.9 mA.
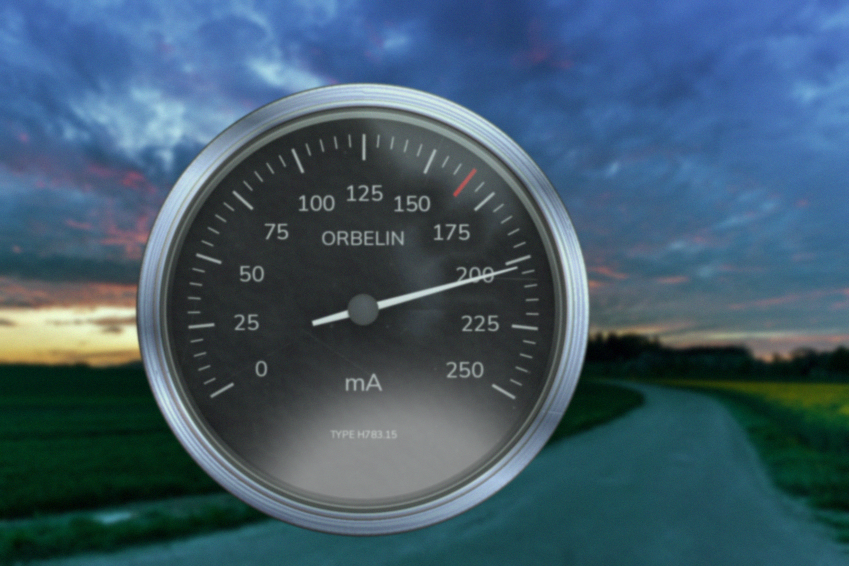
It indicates 202.5 mA
